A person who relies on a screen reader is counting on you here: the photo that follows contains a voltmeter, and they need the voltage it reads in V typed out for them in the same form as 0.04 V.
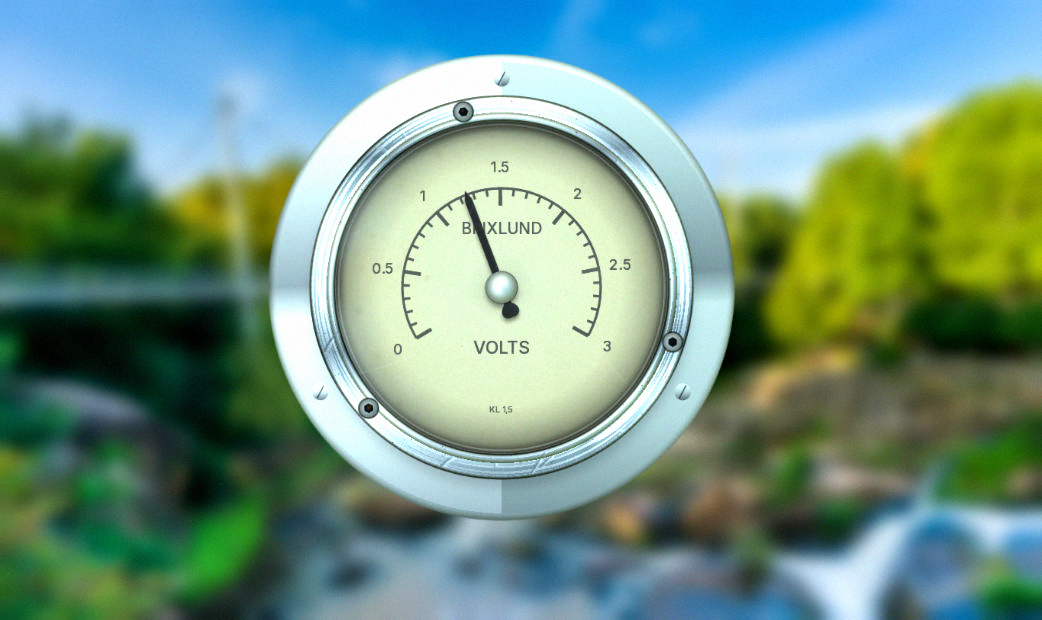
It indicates 1.25 V
